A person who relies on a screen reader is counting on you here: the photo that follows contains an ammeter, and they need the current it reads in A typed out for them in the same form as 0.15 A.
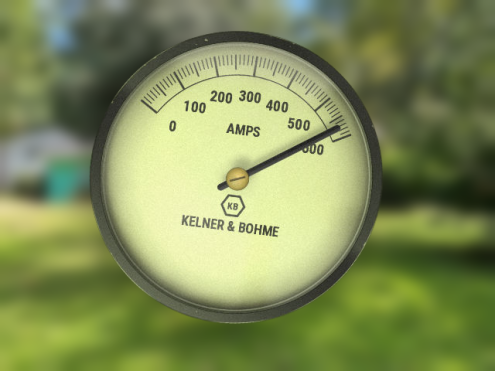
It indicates 570 A
